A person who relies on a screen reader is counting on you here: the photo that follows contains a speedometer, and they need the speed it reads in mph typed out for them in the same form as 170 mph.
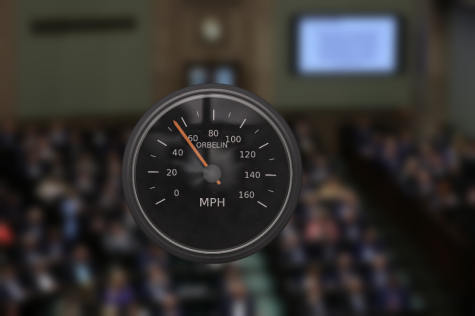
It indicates 55 mph
